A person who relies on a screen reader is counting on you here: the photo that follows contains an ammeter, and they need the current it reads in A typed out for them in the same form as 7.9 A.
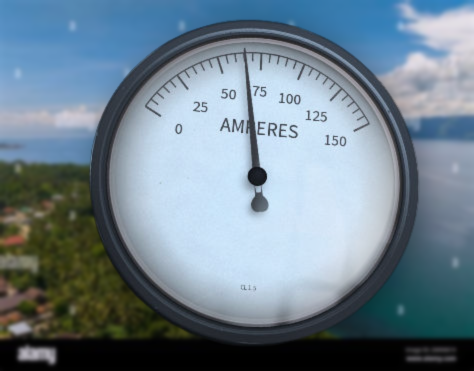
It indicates 65 A
